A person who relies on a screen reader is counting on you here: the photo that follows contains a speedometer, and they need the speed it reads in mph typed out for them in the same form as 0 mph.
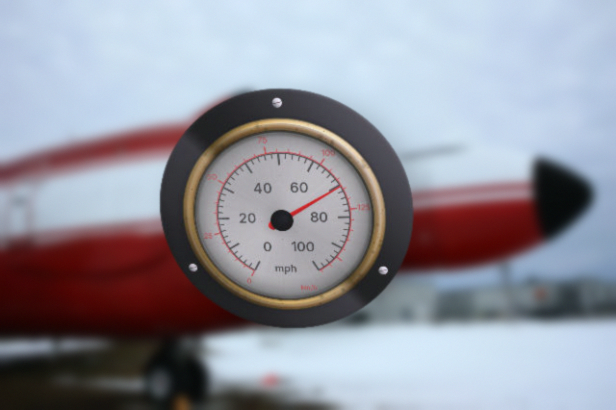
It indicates 70 mph
